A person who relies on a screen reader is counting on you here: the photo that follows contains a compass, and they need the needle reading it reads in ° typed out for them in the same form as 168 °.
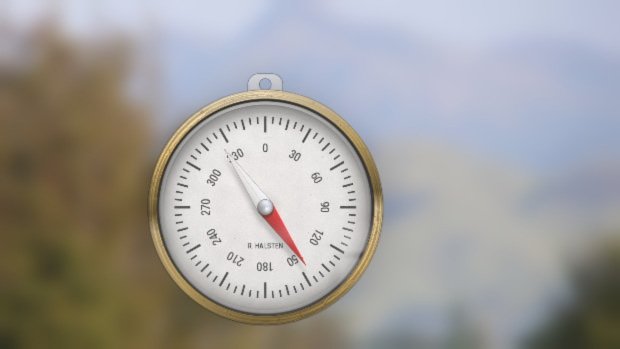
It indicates 145 °
